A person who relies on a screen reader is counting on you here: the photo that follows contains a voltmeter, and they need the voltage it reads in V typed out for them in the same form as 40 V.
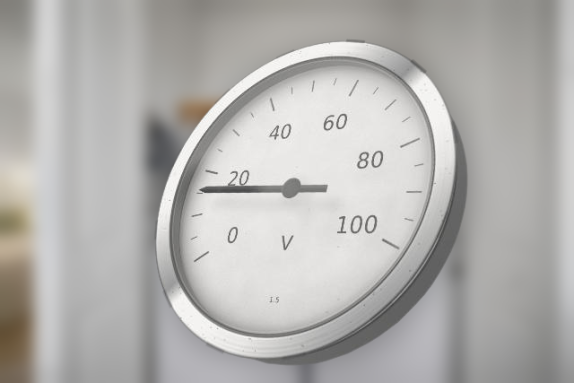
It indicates 15 V
